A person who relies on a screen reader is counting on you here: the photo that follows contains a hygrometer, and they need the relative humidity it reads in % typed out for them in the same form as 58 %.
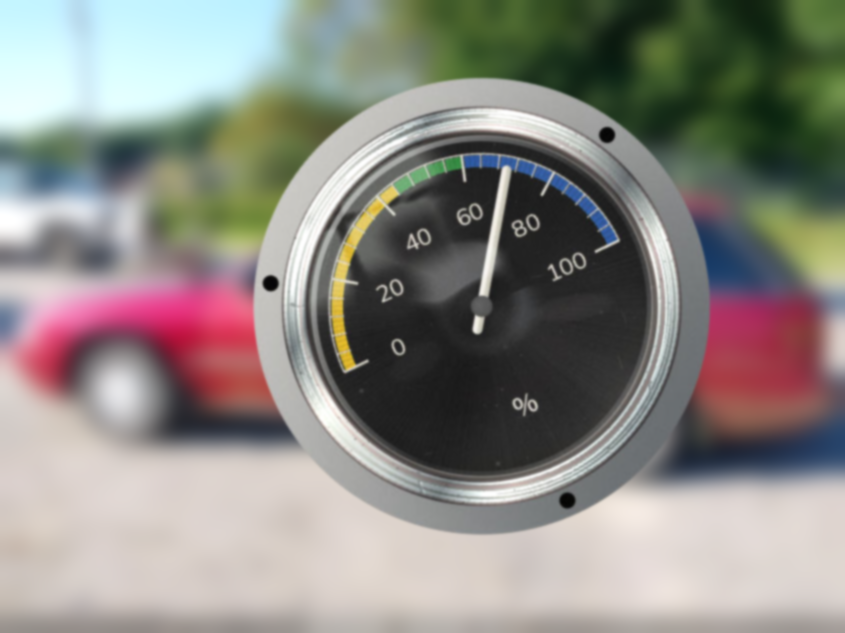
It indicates 70 %
